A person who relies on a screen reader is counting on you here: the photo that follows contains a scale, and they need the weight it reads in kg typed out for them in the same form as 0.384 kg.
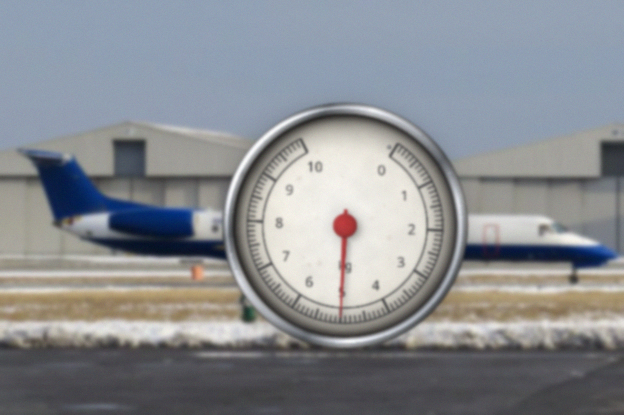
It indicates 5 kg
